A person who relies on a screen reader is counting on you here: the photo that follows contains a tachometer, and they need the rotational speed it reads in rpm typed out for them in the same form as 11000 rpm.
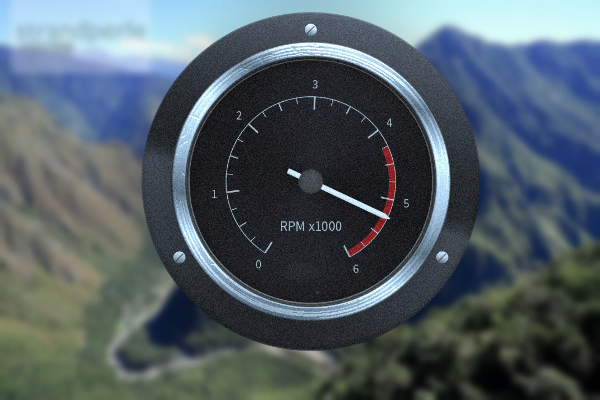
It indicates 5250 rpm
